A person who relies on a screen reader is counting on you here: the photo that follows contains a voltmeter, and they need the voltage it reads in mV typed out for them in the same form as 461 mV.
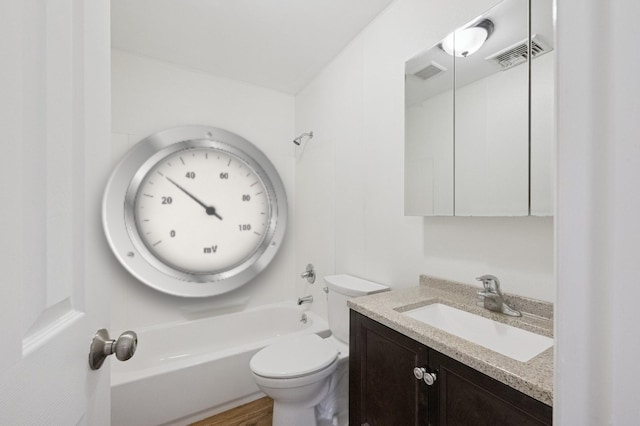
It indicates 30 mV
